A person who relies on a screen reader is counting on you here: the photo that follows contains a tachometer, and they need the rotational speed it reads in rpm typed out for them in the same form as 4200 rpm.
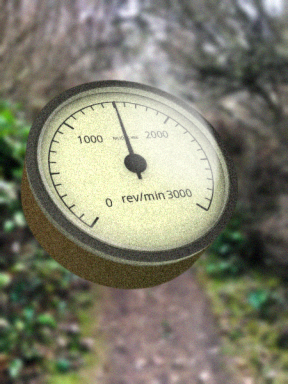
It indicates 1500 rpm
